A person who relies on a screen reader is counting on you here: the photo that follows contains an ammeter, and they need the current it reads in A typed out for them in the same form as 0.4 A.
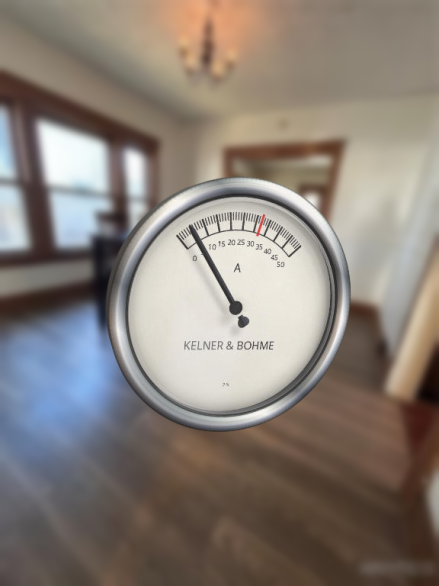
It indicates 5 A
